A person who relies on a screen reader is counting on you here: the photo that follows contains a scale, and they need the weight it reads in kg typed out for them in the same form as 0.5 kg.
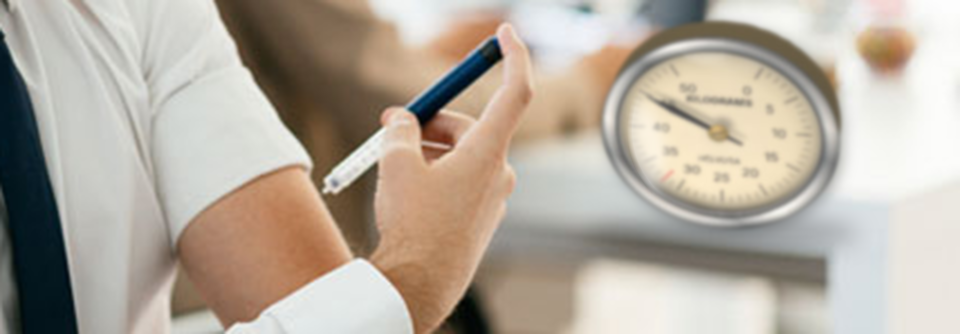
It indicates 45 kg
